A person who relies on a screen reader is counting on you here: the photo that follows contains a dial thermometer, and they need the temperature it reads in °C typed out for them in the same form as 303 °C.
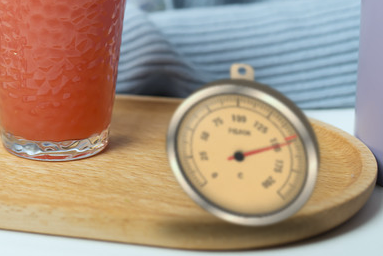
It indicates 150 °C
